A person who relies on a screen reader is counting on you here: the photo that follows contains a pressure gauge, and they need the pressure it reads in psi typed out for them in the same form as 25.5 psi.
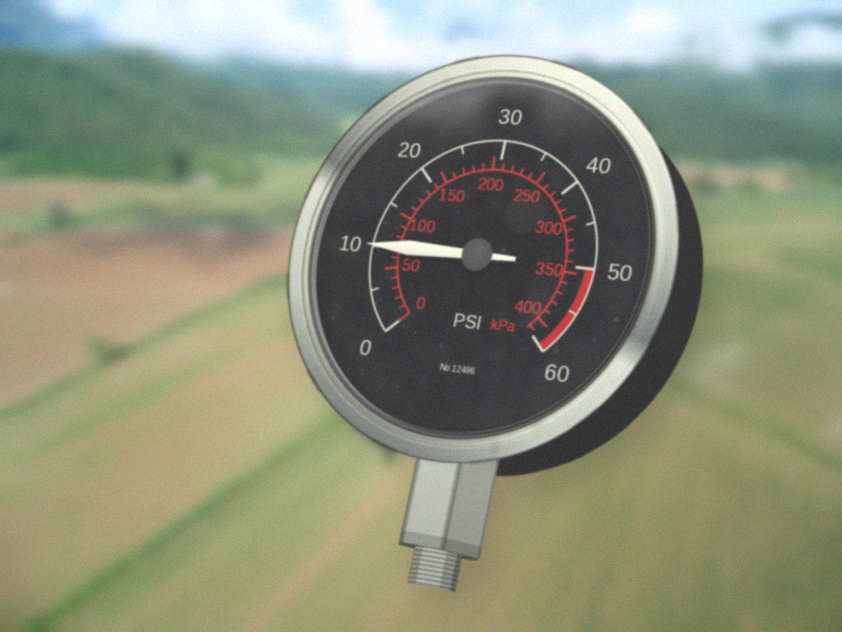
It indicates 10 psi
